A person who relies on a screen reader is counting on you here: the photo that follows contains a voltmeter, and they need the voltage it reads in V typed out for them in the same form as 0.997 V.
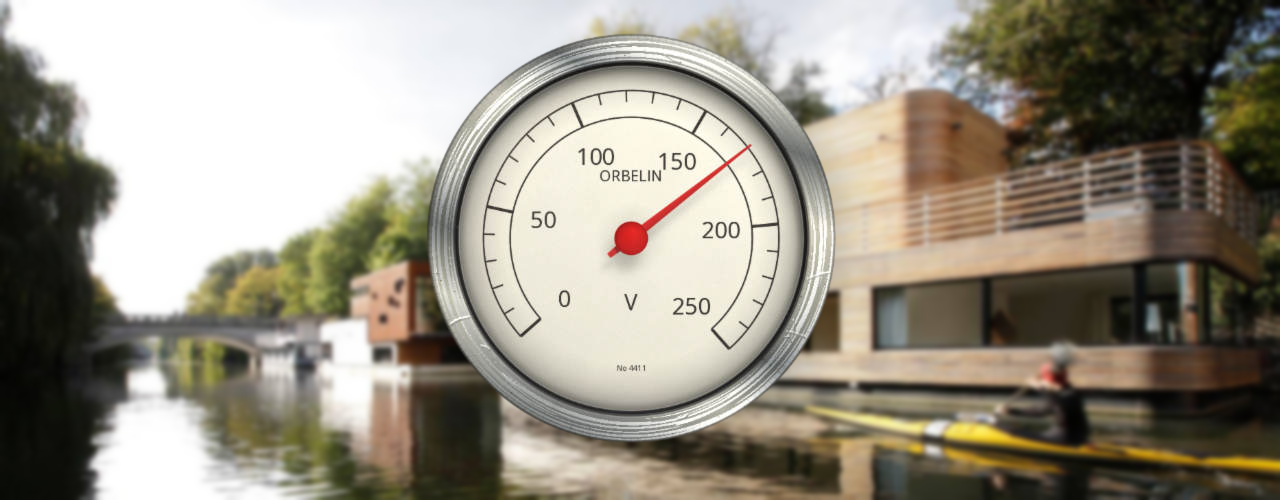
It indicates 170 V
